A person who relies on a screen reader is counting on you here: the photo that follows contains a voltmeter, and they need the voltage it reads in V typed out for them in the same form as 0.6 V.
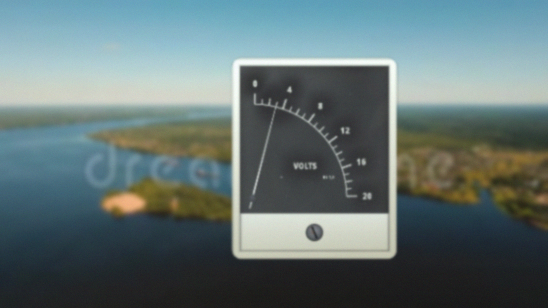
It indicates 3 V
